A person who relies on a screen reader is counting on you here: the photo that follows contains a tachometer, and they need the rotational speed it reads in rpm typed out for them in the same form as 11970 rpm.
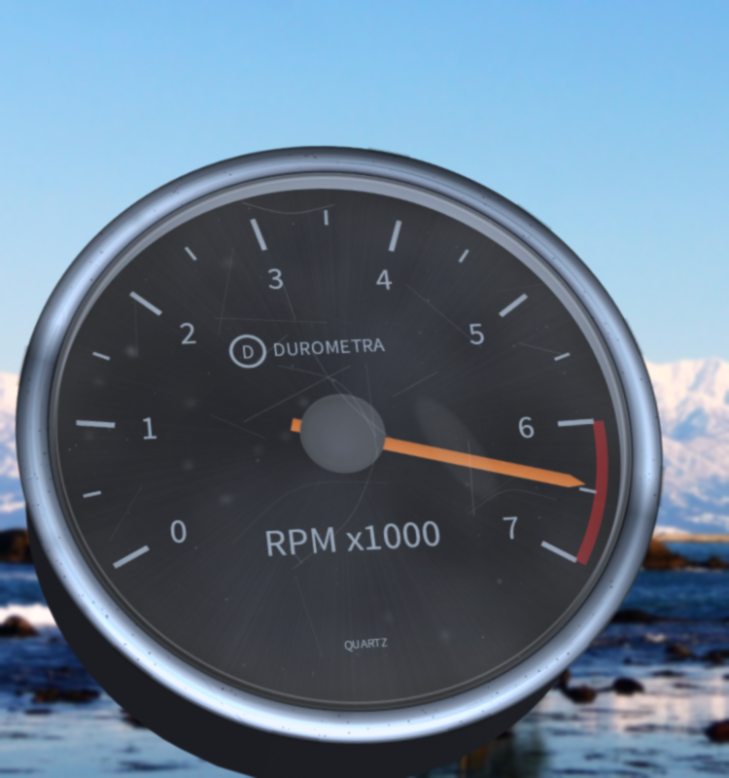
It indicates 6500 rpm
